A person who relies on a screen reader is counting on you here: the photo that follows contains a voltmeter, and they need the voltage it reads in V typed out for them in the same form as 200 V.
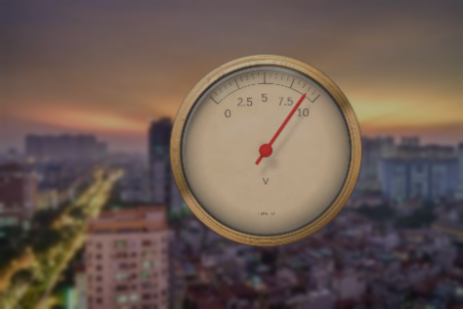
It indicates 9 V
